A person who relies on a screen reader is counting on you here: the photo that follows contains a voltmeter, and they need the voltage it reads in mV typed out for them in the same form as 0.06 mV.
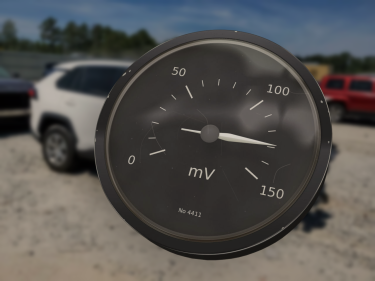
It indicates 130 mV
